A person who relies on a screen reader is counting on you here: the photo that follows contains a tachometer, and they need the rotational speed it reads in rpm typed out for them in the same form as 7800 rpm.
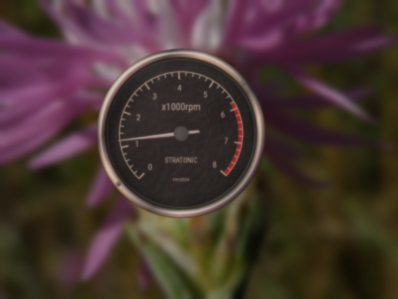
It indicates 1200 rpm
